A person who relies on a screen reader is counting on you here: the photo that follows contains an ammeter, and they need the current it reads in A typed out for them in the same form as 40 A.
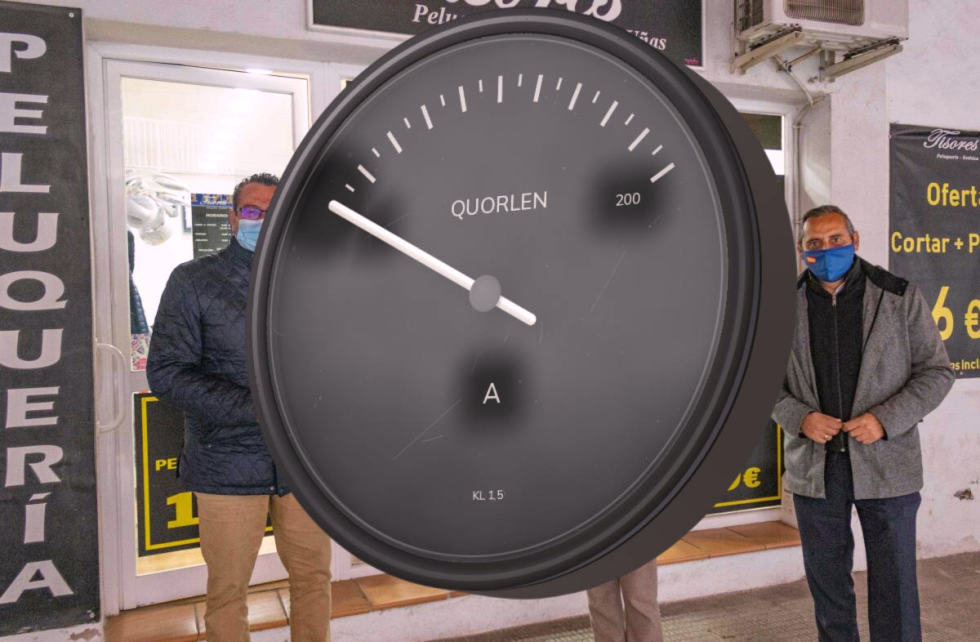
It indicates 0 A
